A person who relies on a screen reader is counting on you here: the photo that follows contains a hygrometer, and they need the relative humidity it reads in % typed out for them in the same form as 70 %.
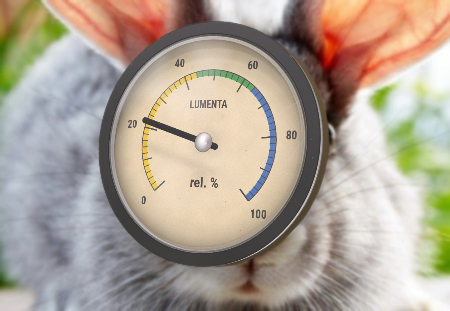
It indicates 22 %
